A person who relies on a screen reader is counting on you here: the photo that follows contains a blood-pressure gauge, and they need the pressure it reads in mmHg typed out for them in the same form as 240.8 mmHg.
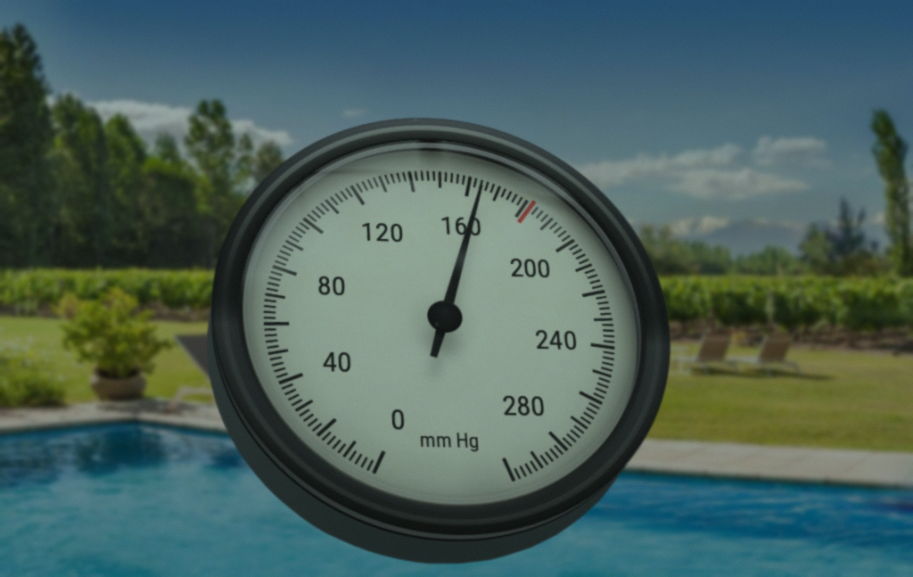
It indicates 164 mmHg
